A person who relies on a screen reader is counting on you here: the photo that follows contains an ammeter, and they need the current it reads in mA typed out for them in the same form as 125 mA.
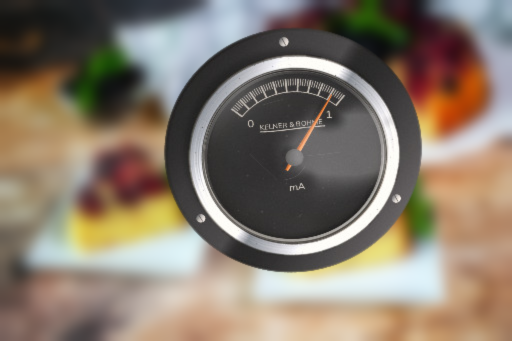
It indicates 0.9 mA
